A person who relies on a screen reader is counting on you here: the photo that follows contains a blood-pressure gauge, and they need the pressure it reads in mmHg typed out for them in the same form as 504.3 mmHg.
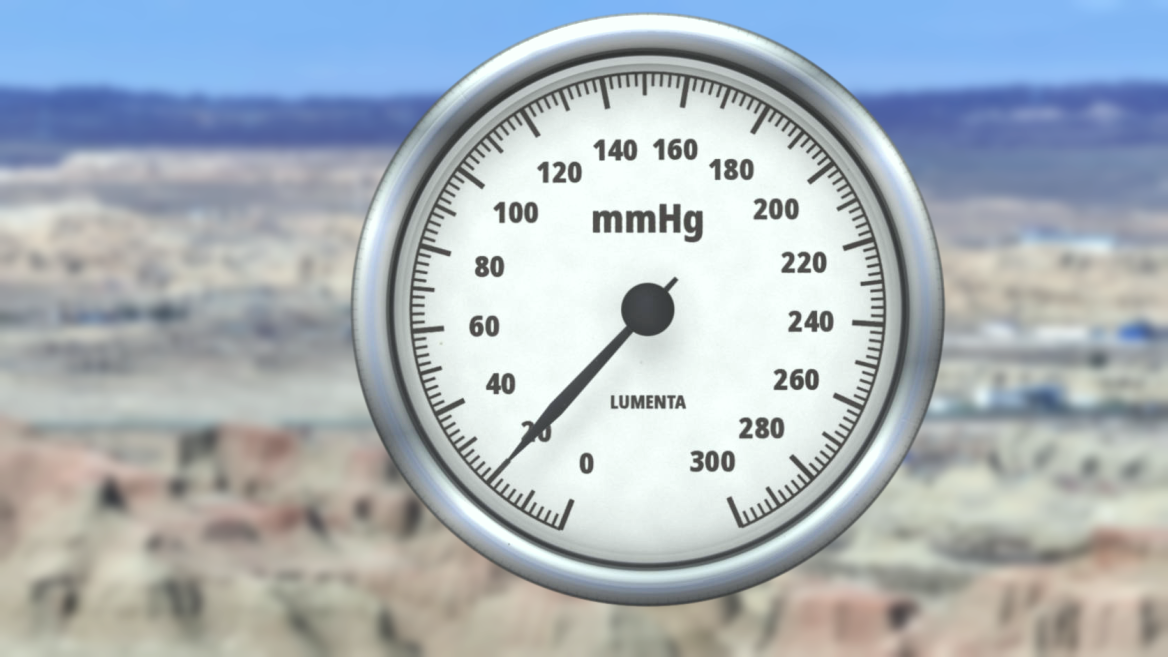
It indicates 20 mmHg
